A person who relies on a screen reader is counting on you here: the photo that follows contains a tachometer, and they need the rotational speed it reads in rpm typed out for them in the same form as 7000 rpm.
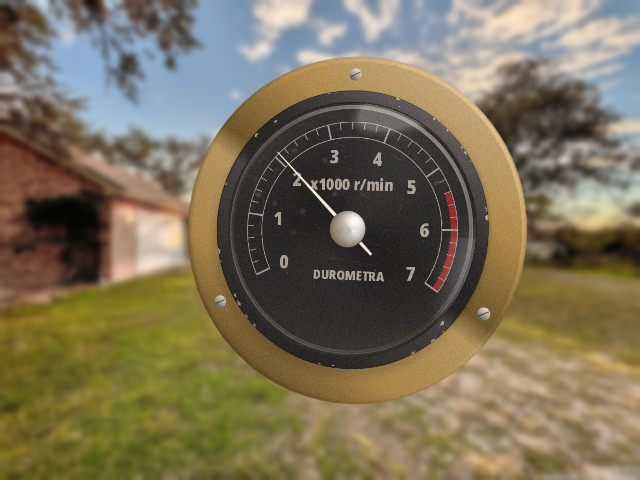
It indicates 2100 rpm
